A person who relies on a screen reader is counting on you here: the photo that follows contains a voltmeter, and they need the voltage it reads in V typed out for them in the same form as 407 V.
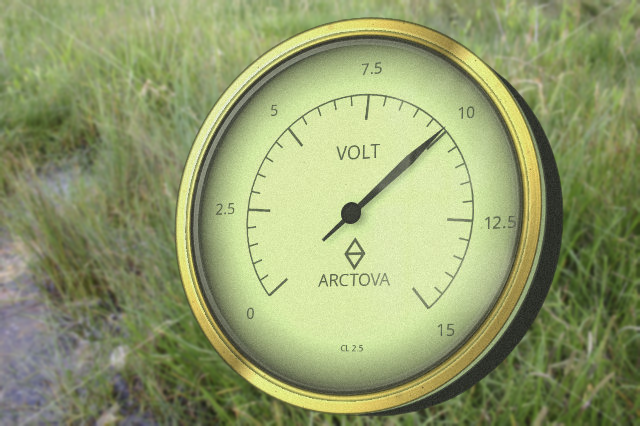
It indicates 10 V
